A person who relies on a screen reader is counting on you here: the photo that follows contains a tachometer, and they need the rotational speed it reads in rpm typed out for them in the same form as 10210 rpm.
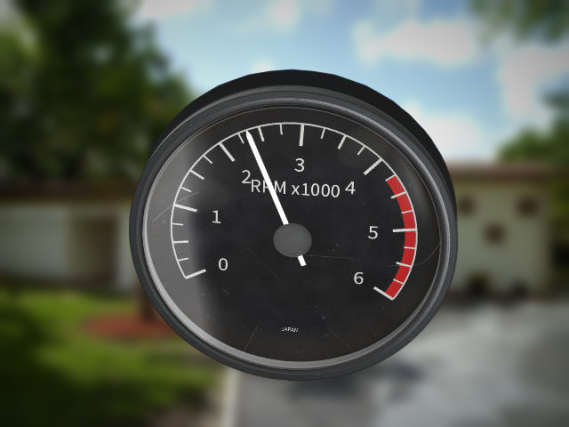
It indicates 2375 rpm
